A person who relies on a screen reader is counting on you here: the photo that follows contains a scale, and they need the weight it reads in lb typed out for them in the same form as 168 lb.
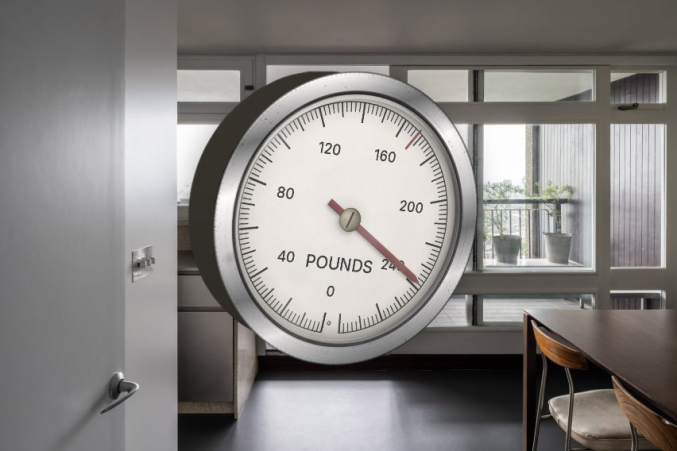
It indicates 238 lb
